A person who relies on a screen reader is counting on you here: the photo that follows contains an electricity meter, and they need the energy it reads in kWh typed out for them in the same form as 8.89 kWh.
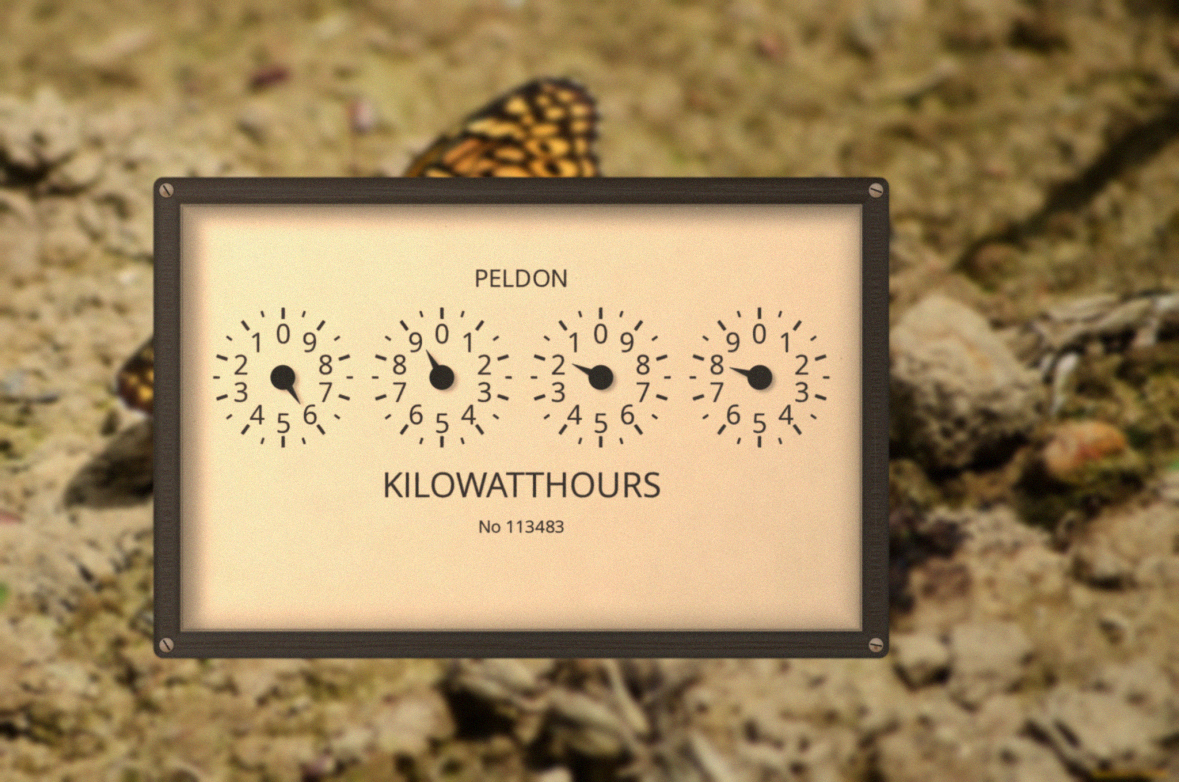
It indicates 5918 kWh
